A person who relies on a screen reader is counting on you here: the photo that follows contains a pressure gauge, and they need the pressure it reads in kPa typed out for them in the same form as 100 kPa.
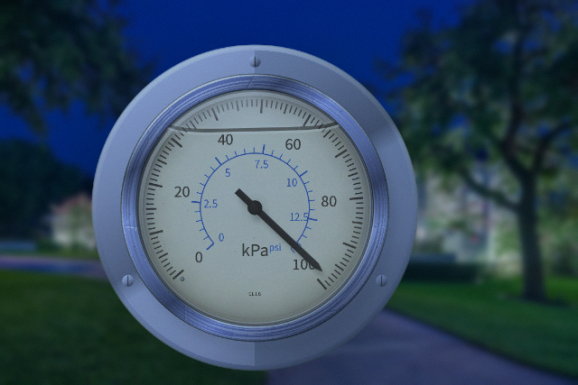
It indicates 98 kPa
